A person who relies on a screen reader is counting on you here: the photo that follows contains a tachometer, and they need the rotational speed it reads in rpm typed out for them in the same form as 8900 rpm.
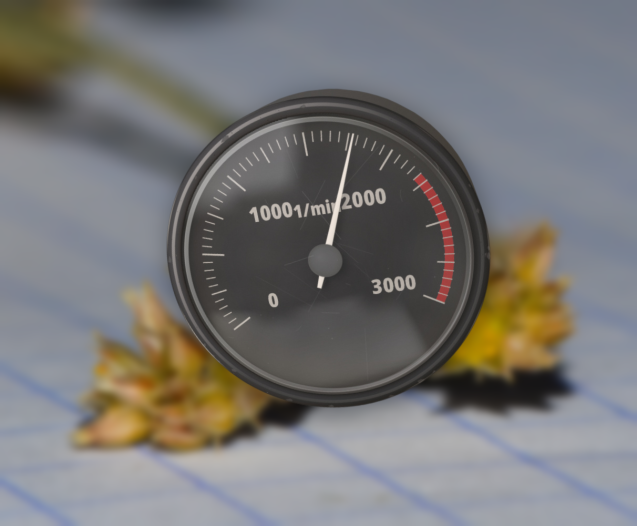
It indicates 1775 rpm
